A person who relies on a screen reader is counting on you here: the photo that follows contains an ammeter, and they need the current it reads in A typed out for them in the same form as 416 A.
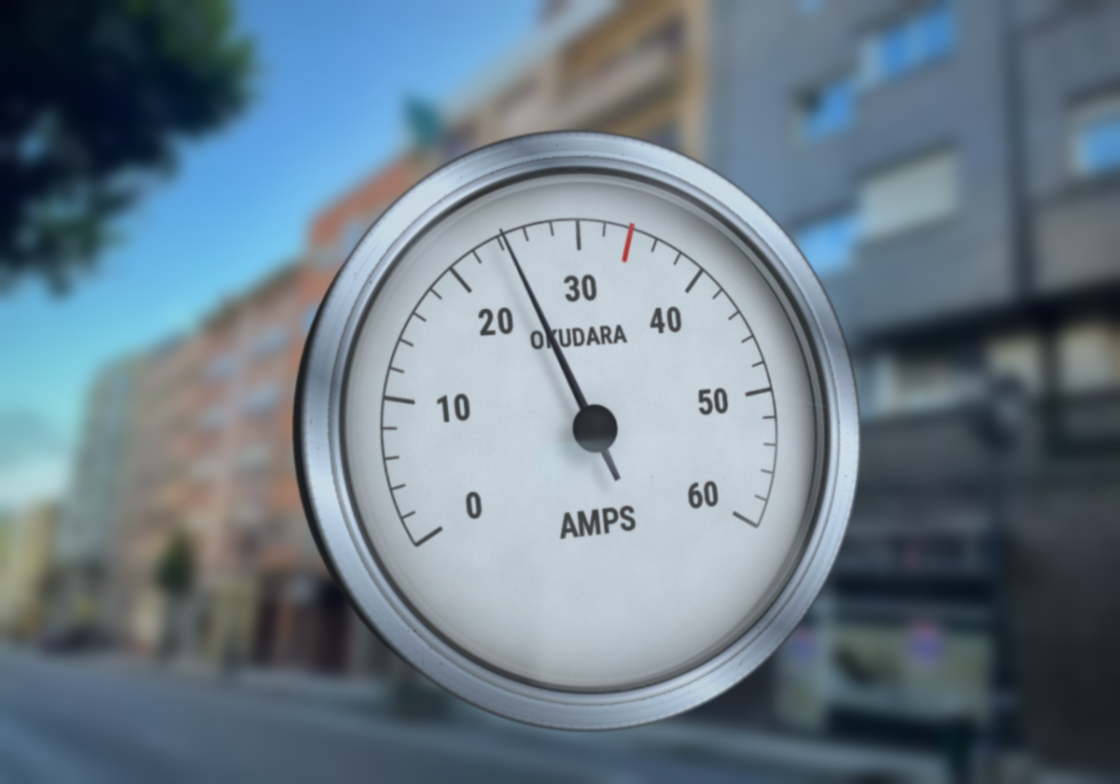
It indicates 24 A
